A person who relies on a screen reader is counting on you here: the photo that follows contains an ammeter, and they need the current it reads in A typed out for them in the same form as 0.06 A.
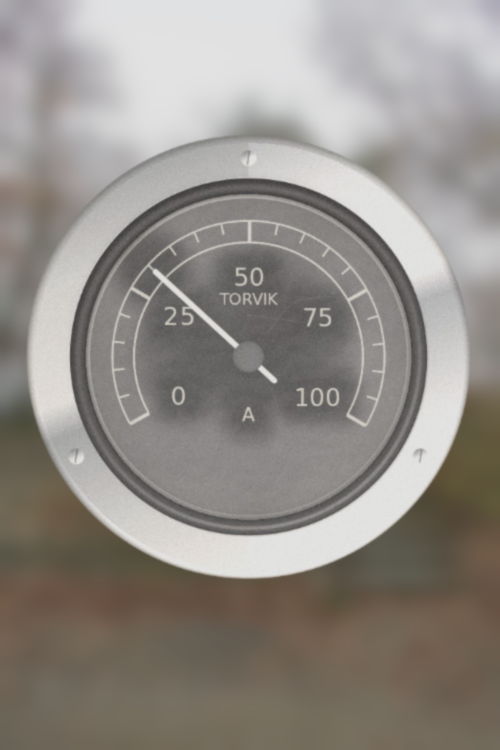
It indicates 30 A
